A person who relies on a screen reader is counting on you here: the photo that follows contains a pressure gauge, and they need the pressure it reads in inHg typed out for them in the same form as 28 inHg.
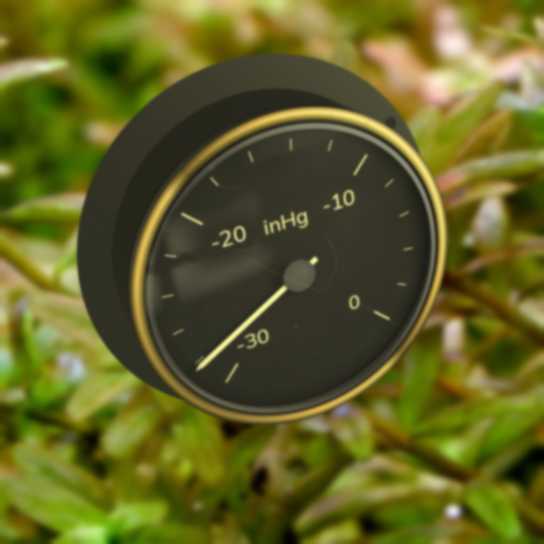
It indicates -28 inHg
